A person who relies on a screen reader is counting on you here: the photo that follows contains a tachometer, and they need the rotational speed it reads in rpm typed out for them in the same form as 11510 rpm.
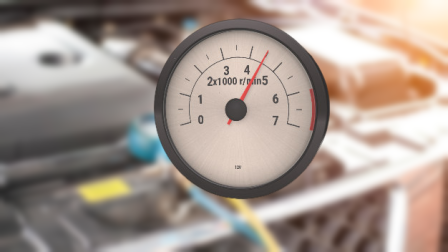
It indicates 4500 rpm
